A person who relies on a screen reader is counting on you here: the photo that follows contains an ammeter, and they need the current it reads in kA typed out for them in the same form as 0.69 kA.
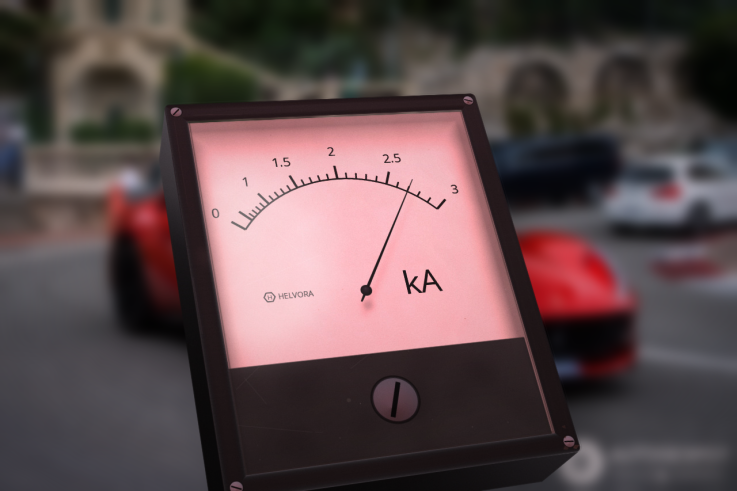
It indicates 2.7 kA
